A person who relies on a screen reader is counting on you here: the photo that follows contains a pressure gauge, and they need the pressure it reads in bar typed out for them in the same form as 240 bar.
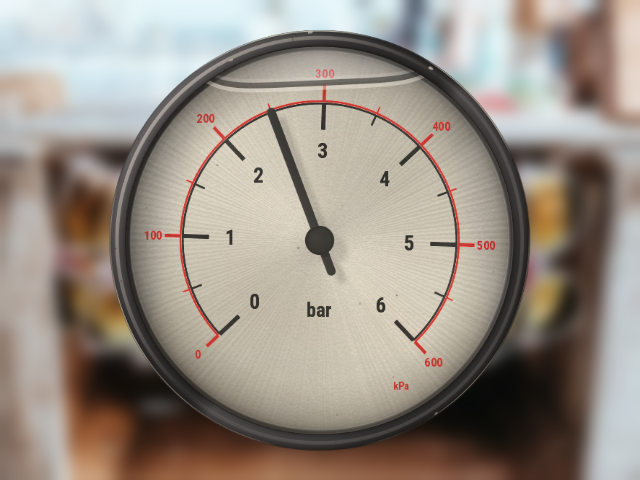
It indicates 2.5 bar
